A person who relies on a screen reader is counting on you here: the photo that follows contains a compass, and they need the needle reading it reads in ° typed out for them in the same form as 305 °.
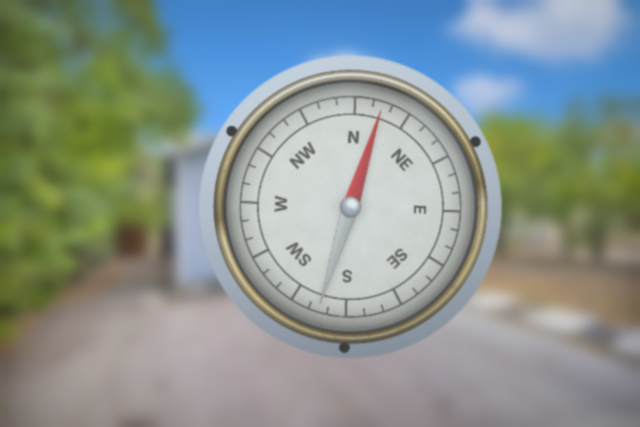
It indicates 15 °
